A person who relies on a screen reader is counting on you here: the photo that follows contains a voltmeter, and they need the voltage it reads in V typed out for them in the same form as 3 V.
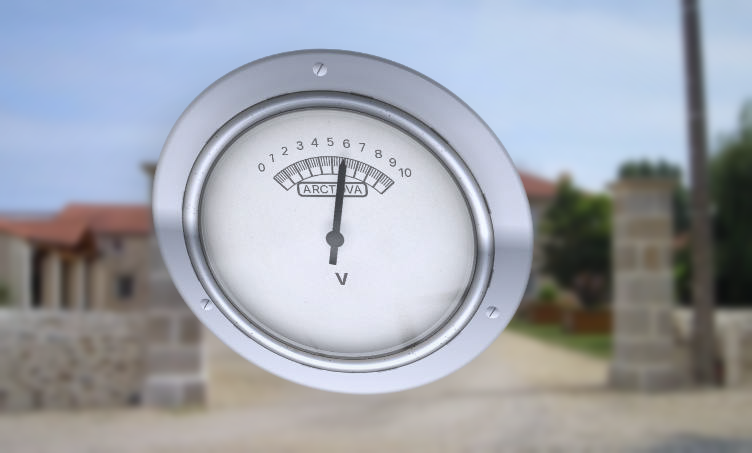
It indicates 6 V
